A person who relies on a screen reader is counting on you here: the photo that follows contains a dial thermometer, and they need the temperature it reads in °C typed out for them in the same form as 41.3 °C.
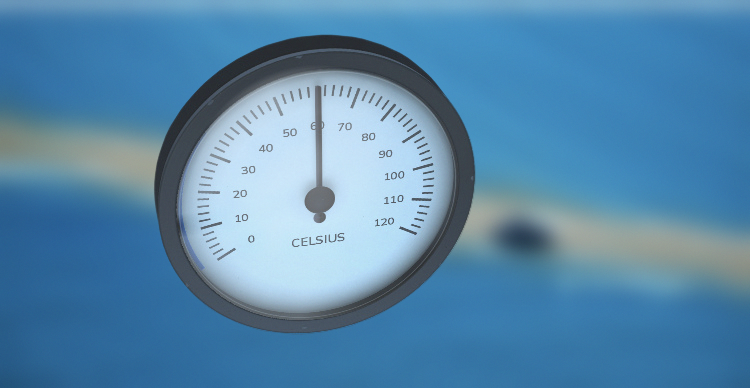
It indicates 60 °C
